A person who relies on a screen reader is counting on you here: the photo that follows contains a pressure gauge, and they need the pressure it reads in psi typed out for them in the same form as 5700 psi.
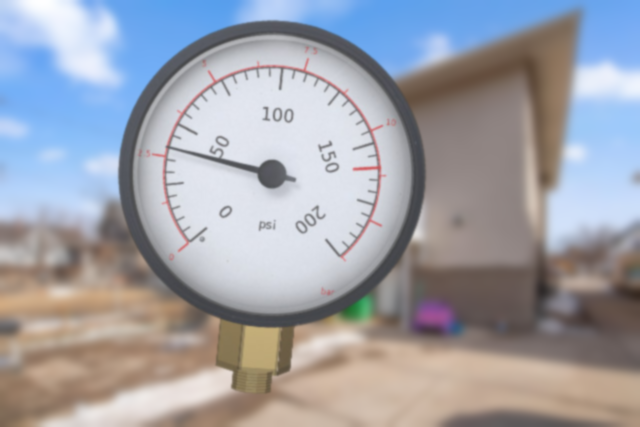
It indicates 40 psi
